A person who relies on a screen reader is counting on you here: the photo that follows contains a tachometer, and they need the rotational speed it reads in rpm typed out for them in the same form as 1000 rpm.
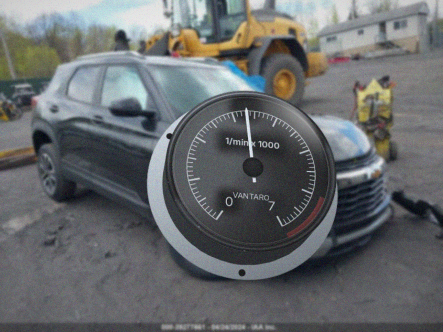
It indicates 3300 rpm
